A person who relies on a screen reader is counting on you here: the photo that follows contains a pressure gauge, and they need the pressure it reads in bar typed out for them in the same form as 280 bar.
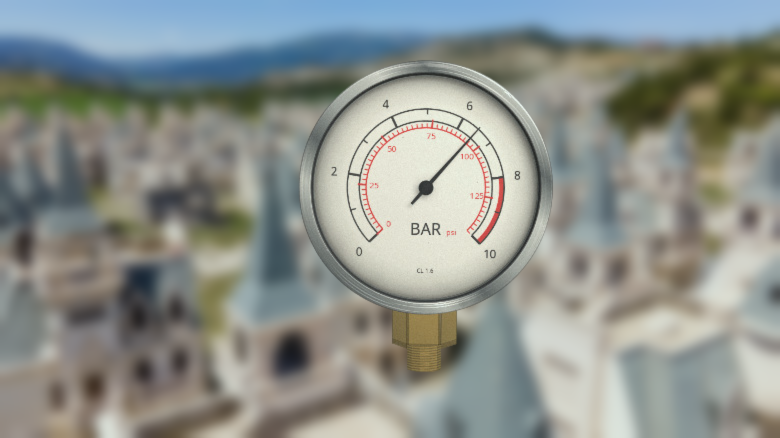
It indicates 6.5 bar
